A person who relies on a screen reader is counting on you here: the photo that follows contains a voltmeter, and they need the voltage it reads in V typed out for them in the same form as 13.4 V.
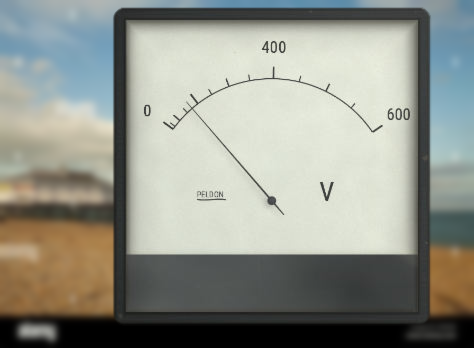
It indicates 175 V
